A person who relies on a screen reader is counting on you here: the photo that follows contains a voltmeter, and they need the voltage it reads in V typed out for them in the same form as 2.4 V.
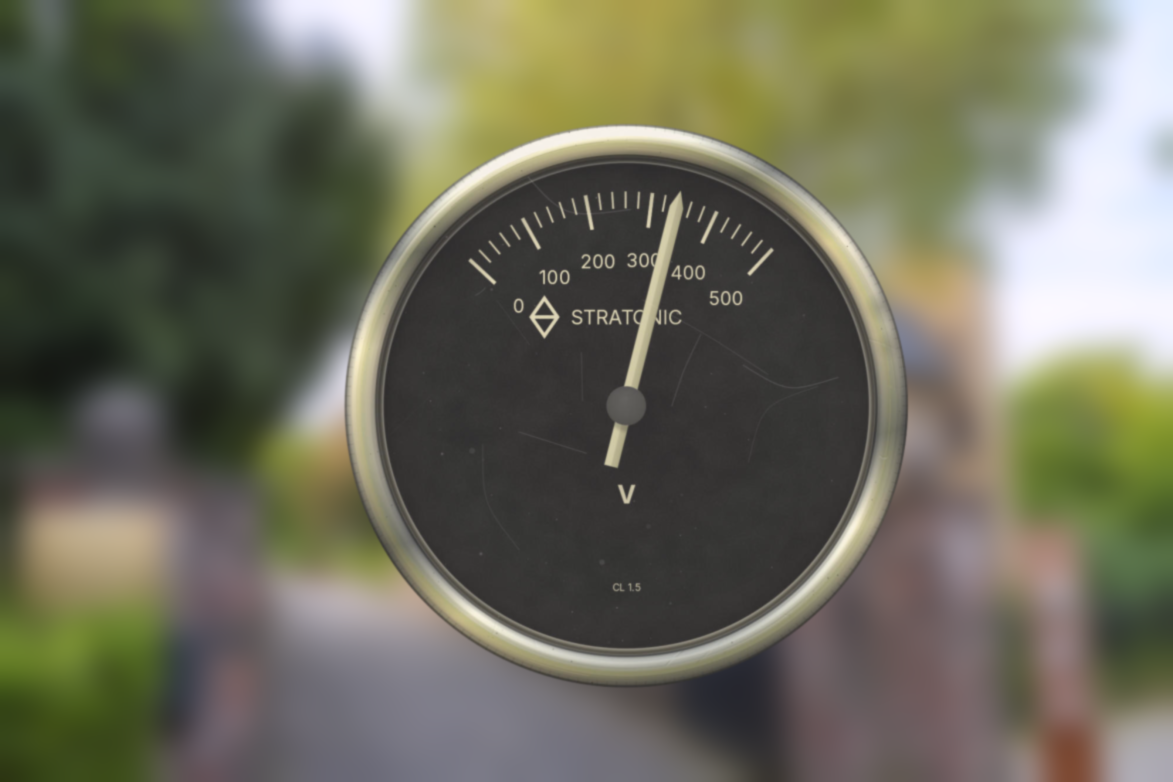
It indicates 340 V
